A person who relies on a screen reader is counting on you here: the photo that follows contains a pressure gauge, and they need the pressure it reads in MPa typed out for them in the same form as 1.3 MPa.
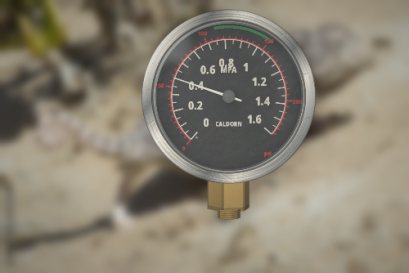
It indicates 0.4 MPa
